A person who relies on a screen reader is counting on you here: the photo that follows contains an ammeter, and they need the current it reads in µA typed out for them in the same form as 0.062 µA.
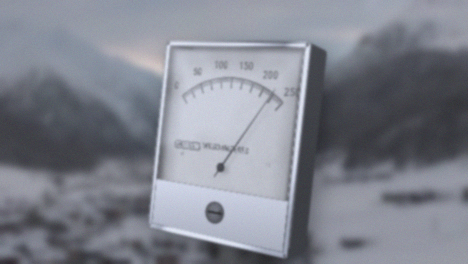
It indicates 225 µA
